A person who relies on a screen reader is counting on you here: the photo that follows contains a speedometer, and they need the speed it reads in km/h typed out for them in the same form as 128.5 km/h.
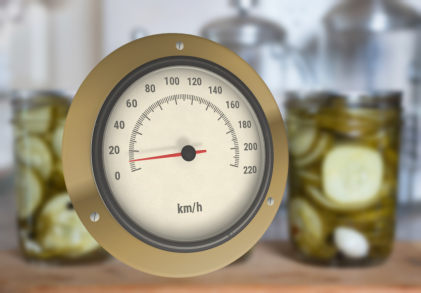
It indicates 10 km/h
